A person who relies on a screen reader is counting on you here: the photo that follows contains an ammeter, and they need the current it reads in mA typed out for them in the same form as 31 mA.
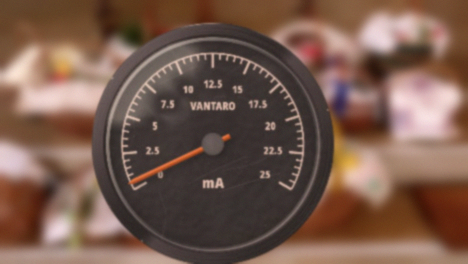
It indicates 0.5 mA
